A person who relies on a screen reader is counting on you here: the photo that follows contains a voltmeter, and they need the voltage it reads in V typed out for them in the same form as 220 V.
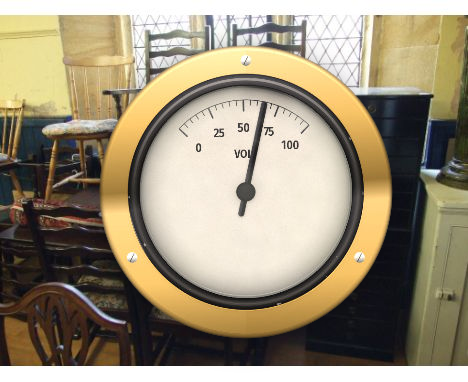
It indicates 65 V
